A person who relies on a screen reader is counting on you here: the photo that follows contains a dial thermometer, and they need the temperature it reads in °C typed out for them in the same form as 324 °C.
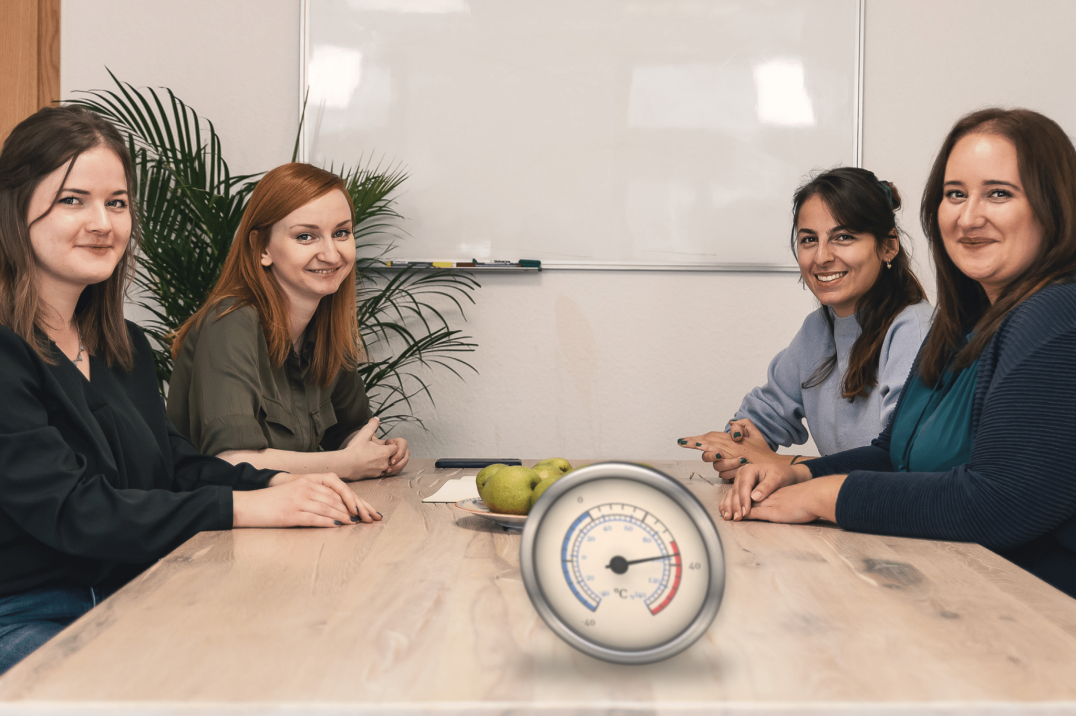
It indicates 36 °C
